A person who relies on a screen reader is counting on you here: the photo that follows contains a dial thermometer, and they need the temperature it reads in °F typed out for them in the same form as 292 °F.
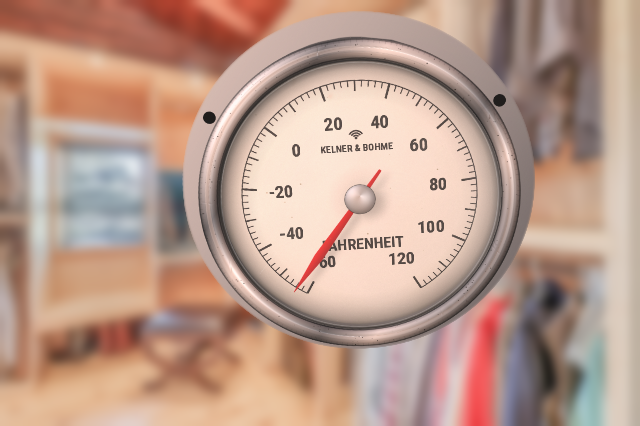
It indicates -56 °F
